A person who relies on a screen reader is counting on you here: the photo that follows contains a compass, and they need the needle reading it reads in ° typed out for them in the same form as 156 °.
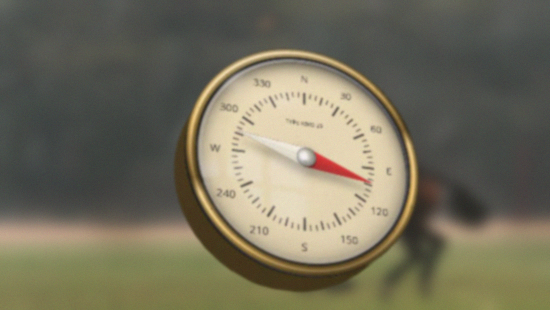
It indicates 105 °
